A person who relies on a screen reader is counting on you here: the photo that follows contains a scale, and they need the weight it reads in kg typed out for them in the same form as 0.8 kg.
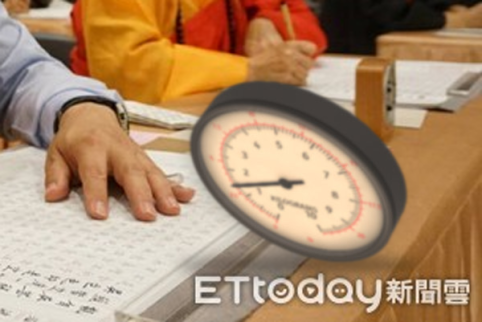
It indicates 1.5 kg
